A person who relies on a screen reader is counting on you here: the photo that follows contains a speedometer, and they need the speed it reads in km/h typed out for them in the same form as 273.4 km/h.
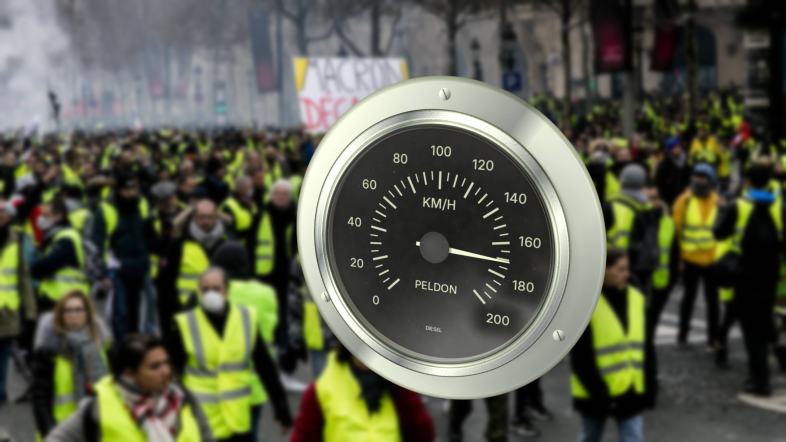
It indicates 170 km/h
